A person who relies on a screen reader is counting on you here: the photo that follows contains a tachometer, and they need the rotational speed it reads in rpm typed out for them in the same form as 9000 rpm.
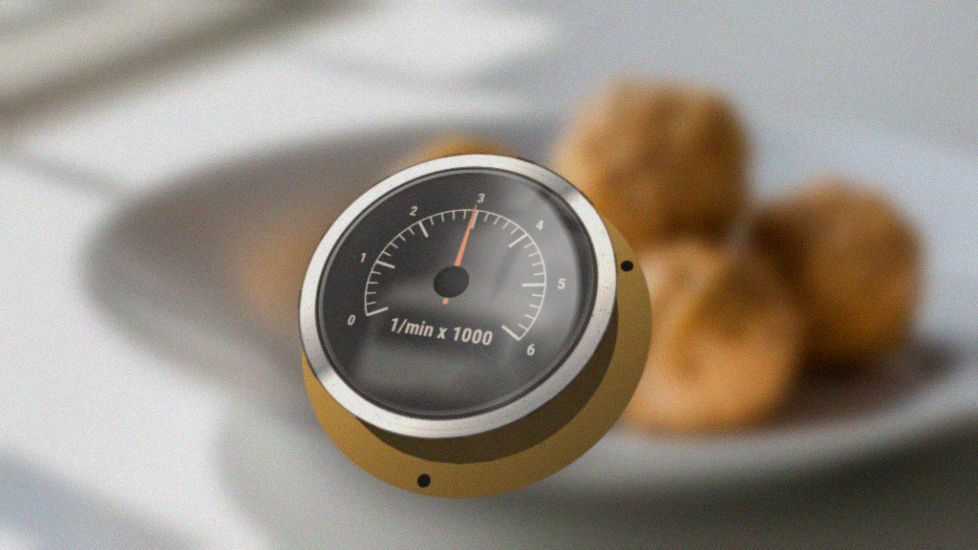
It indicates 3000 rpm
